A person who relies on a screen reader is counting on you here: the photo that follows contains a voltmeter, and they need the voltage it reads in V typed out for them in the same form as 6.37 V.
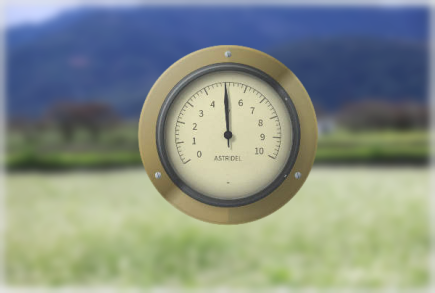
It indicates 5 V
